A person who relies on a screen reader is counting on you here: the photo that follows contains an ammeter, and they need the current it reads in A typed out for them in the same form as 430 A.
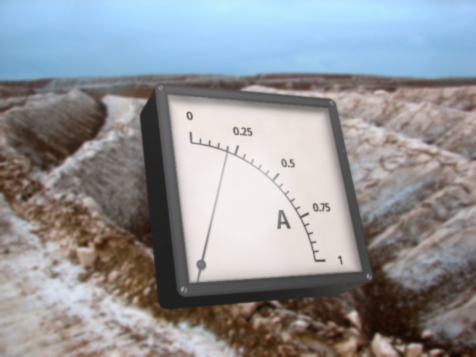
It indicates 0.2 A
